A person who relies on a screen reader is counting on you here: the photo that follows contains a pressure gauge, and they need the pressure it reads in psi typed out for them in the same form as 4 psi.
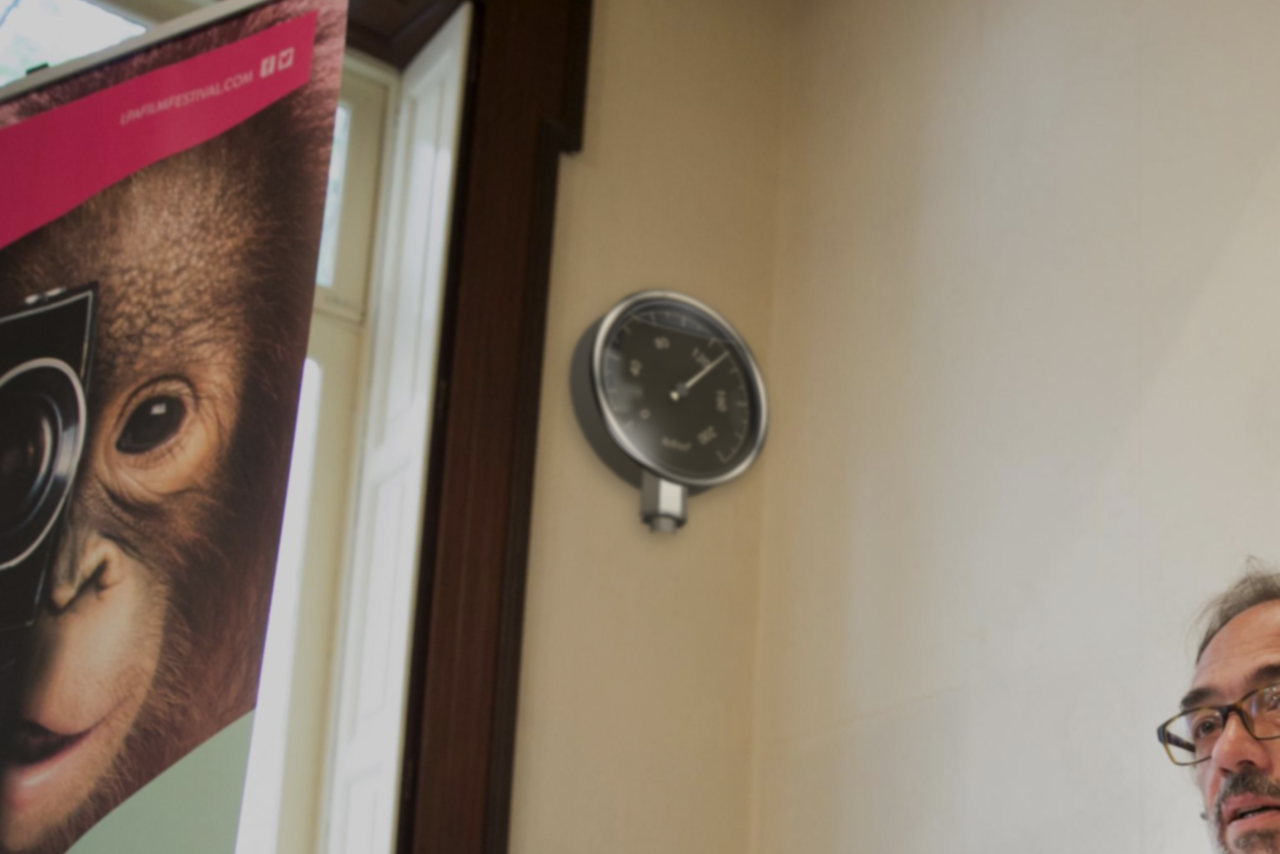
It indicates 130 psi
